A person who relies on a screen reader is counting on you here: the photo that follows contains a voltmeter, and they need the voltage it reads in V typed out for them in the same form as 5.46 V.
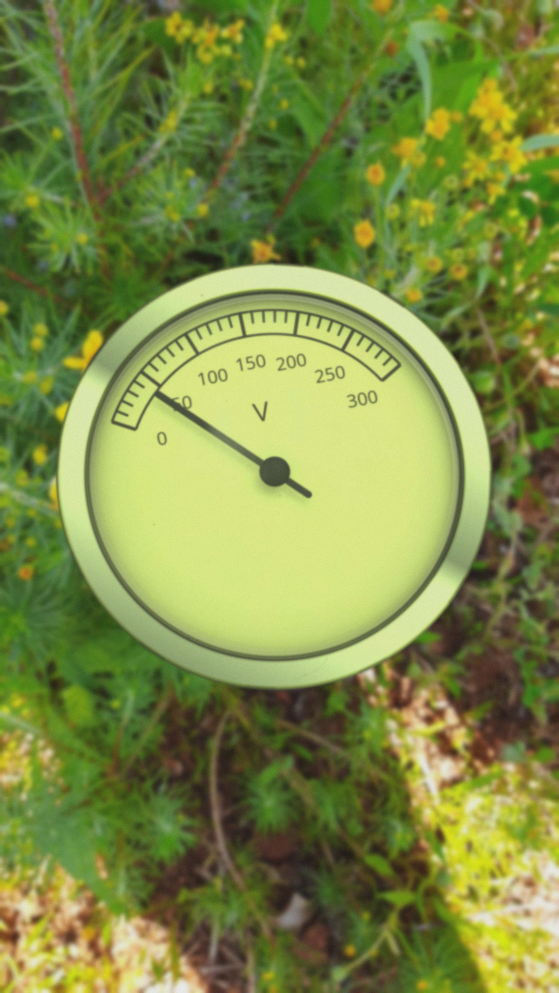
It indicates 40 V
